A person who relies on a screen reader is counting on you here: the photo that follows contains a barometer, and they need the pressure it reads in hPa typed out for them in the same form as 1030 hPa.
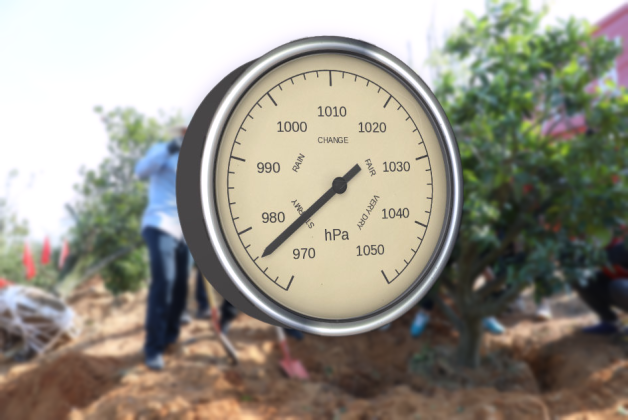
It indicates 976 hPa
